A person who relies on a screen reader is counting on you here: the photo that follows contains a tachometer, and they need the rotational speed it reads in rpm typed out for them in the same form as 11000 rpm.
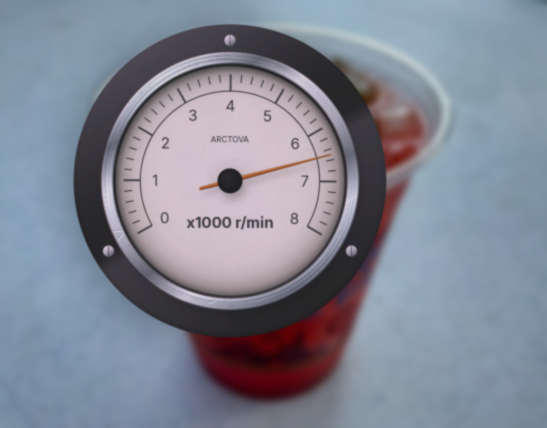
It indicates 6500 rpm
